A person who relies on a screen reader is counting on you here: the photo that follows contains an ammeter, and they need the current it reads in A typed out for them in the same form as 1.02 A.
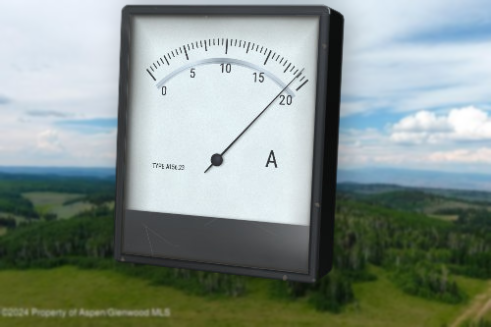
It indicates 19 A
